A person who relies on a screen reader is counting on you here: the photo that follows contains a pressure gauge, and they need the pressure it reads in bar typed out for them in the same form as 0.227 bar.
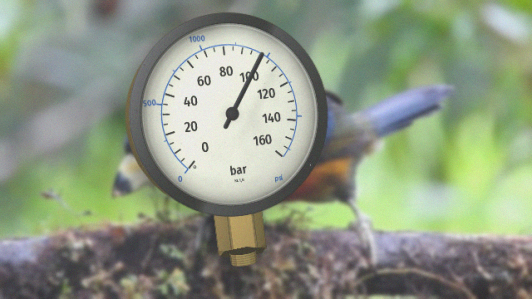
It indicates 100 bar
